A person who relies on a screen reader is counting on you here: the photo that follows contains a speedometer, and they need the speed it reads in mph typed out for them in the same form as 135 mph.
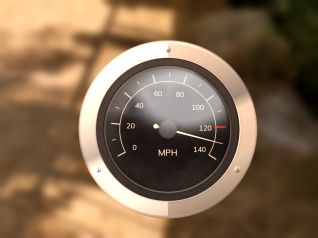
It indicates 130 mph
